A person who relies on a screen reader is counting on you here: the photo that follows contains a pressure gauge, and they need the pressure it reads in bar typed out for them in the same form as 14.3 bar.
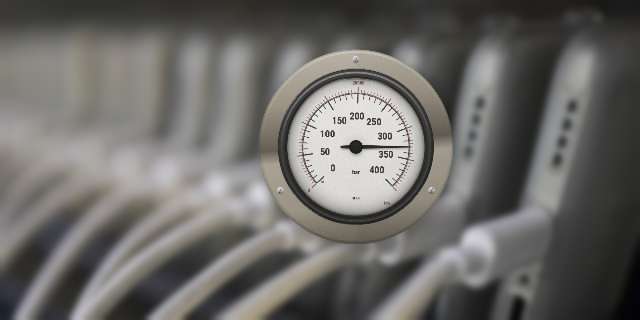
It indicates 330 bar
